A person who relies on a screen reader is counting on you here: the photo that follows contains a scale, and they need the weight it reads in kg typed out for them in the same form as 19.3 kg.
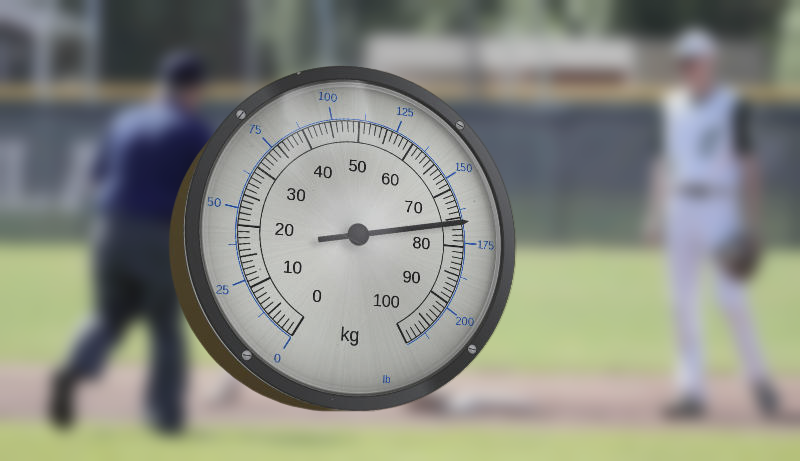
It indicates 76 kg
